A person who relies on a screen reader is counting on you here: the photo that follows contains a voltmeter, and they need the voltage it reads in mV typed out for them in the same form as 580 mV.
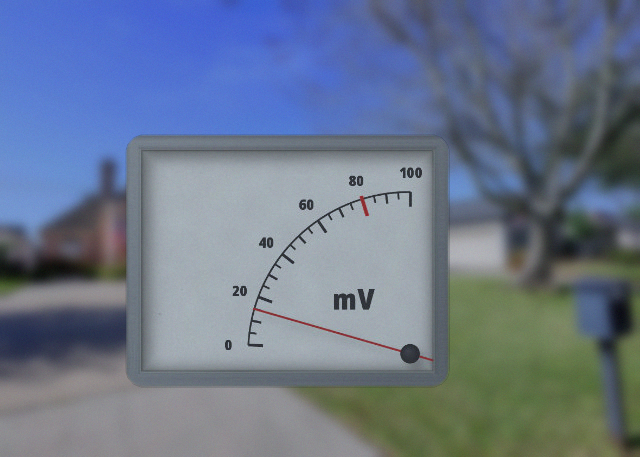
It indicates 15 mV
